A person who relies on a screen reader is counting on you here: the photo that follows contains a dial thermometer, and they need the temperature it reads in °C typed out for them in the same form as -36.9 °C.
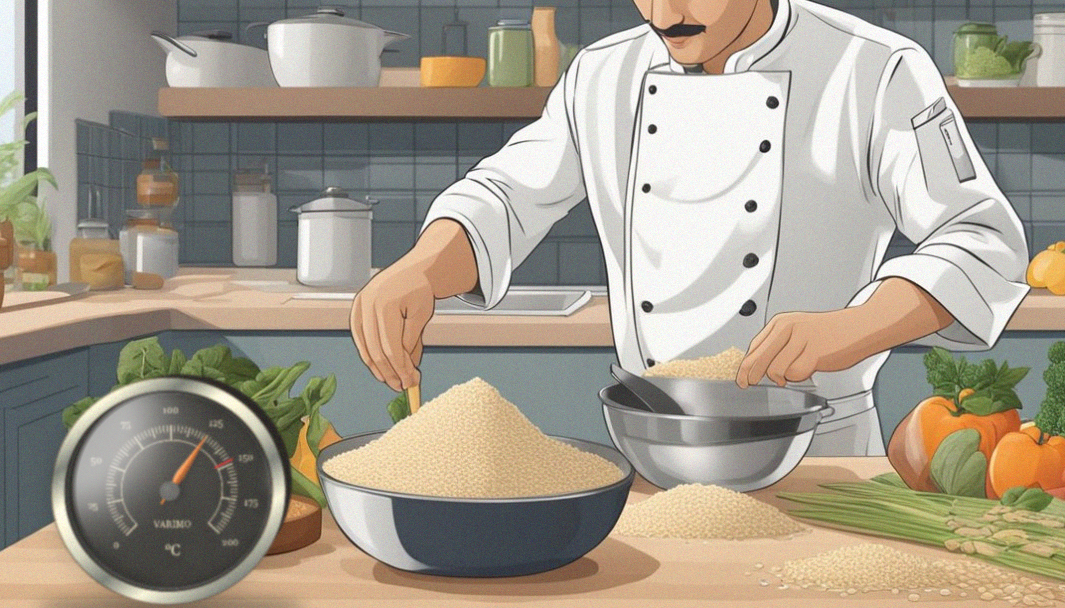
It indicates 125 °C
